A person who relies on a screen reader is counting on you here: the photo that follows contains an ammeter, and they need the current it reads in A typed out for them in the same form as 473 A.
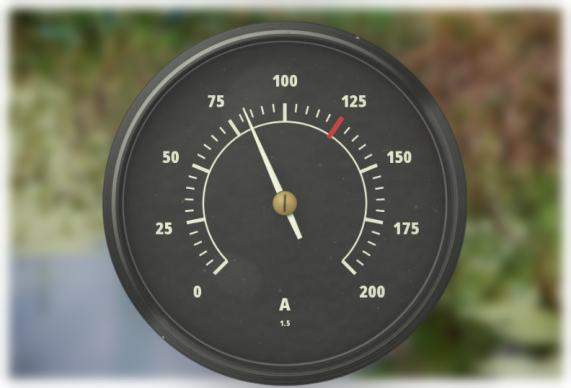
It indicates 82.5 A
